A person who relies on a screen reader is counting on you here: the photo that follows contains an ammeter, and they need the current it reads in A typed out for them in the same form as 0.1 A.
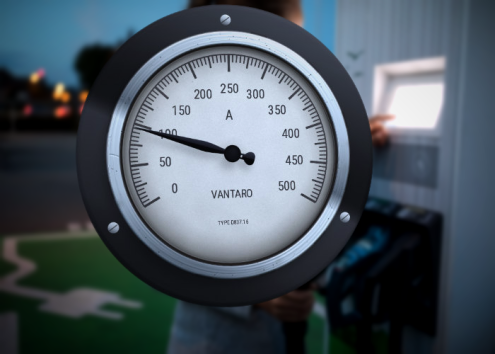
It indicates 95 A
